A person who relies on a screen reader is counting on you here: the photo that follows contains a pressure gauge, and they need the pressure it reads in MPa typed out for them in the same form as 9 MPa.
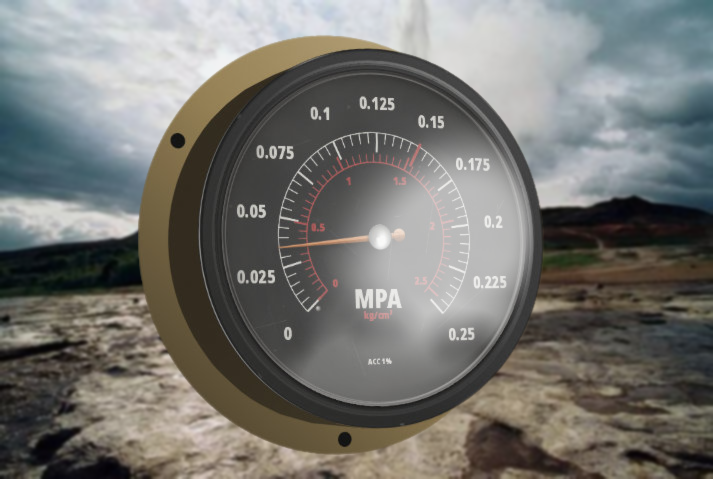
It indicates 0.035 MPa
